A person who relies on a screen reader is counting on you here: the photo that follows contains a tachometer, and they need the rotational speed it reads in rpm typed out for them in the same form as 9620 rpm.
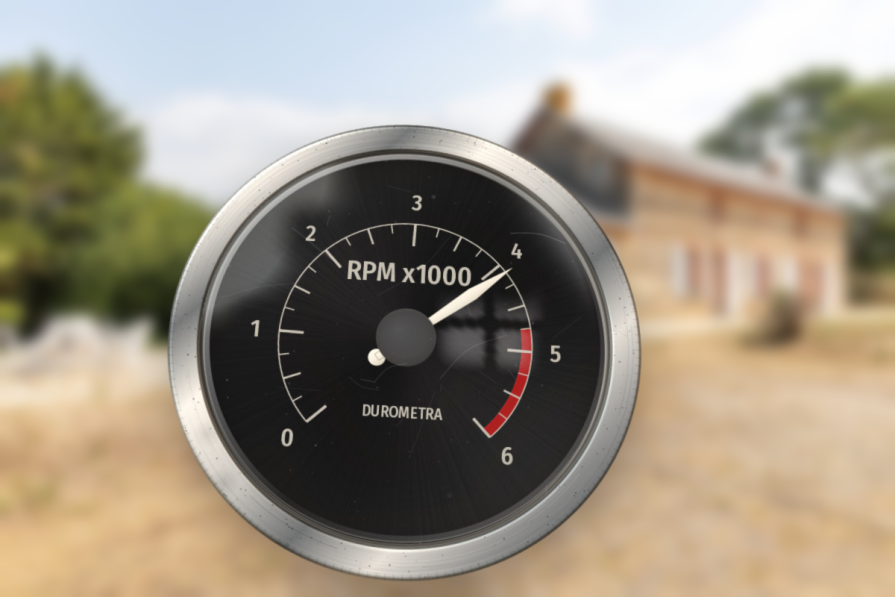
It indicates 4125 rpm
